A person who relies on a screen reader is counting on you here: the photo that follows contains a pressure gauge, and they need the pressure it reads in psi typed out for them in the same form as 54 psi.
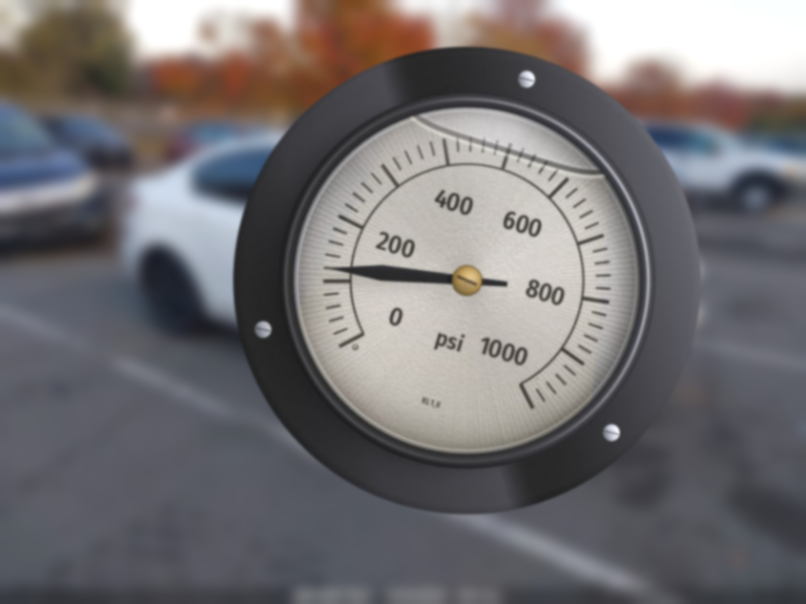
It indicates 120 psi
